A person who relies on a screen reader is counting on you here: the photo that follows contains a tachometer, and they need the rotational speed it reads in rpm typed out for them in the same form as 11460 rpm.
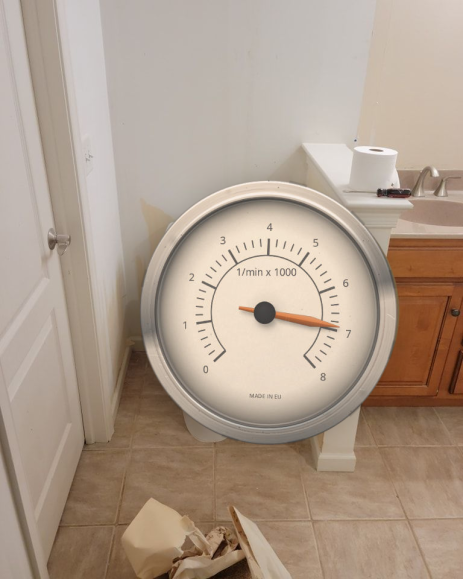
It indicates 6900 rpm
